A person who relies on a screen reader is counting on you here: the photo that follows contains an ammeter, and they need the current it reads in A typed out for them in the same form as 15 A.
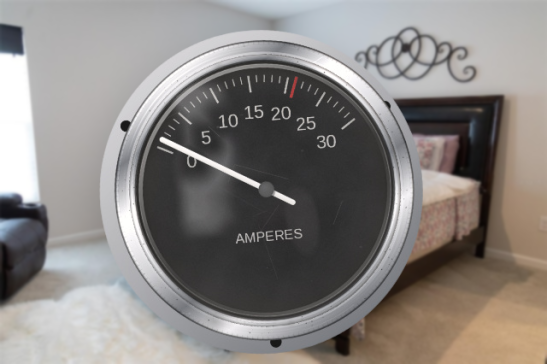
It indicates 1 A
